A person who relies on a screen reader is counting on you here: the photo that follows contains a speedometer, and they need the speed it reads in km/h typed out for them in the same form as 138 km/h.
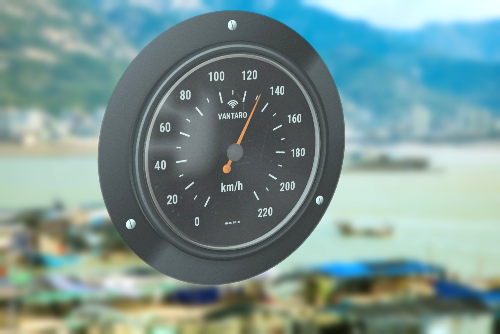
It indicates 130 km/h
